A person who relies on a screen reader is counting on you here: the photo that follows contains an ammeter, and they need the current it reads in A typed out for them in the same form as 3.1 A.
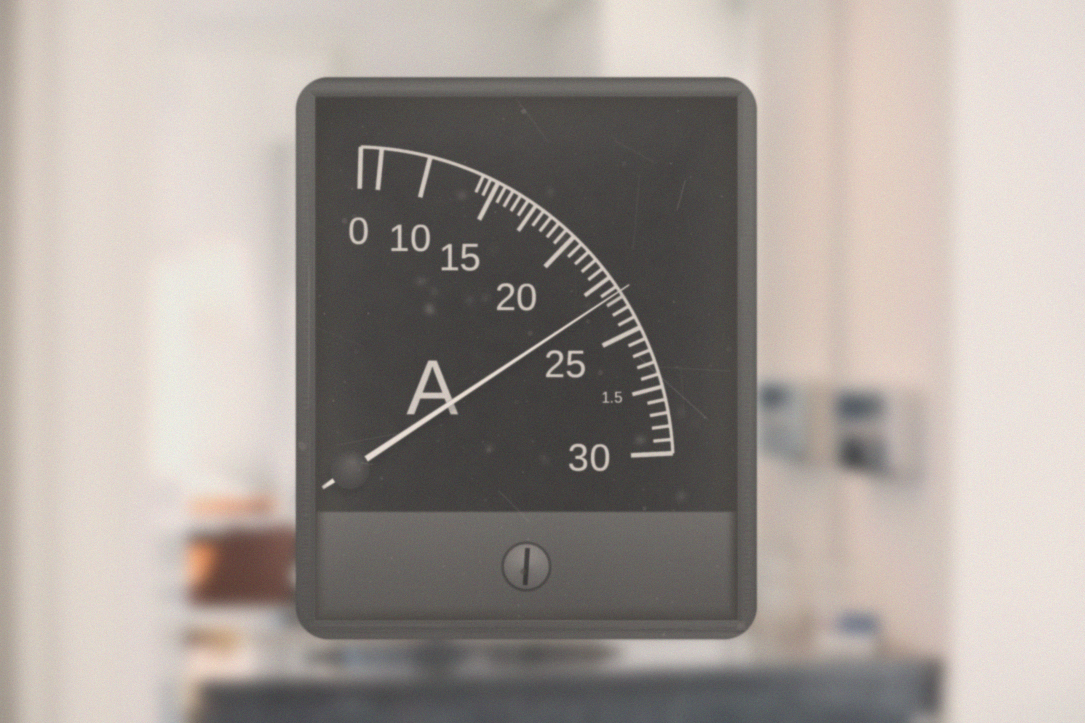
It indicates 23.25 A
